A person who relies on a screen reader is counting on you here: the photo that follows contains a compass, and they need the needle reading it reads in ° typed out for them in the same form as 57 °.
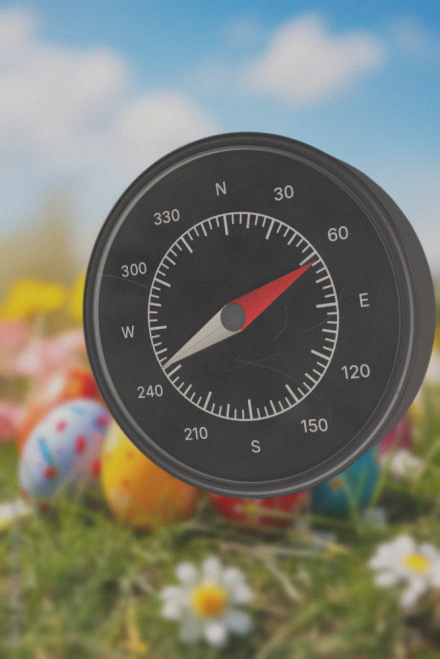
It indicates 65 °
